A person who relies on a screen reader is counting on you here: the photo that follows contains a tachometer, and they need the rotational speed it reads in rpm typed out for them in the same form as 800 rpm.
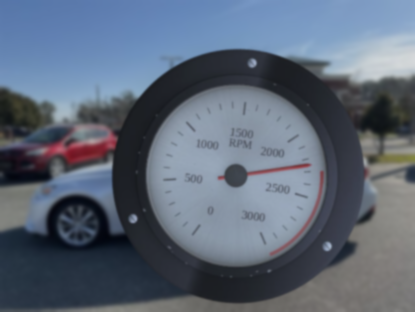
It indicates 2250 rpm
